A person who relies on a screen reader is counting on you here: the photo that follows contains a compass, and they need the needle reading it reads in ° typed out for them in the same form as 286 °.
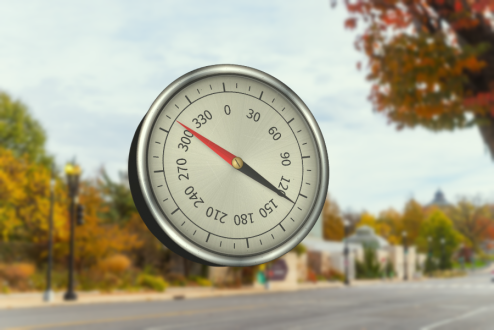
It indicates 310 °
